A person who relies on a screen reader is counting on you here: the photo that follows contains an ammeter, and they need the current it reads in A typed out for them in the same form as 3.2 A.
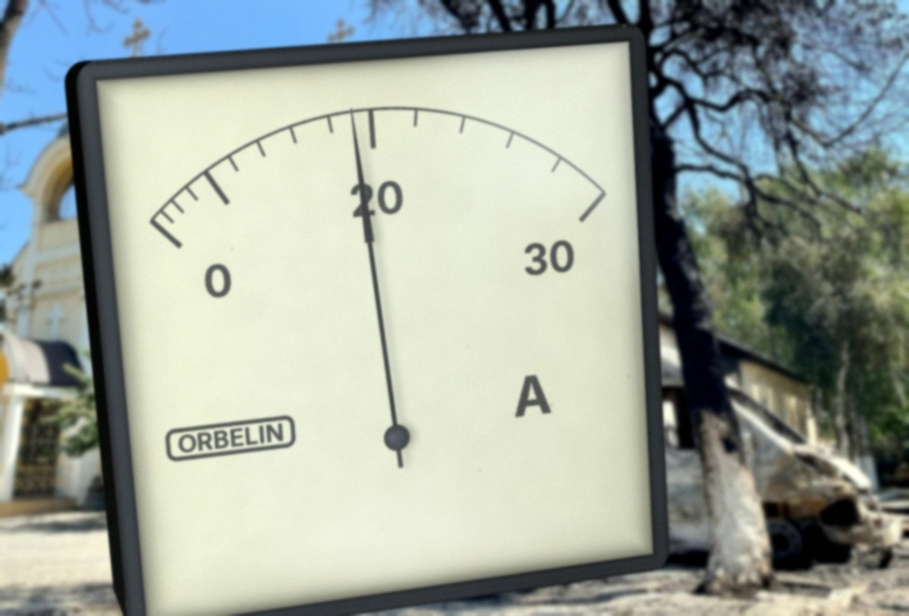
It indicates 19 A
